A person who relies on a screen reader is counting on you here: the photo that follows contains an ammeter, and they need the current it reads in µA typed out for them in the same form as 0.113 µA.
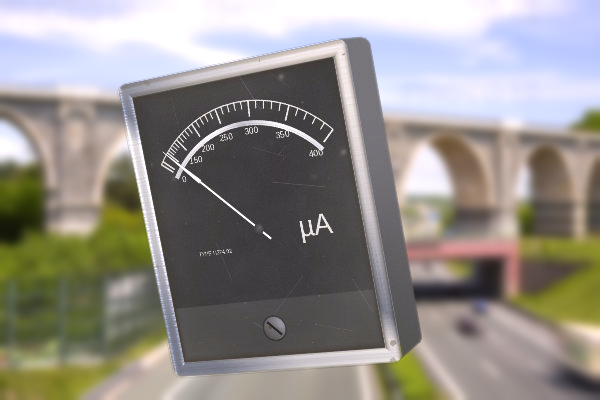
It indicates 100 µA
